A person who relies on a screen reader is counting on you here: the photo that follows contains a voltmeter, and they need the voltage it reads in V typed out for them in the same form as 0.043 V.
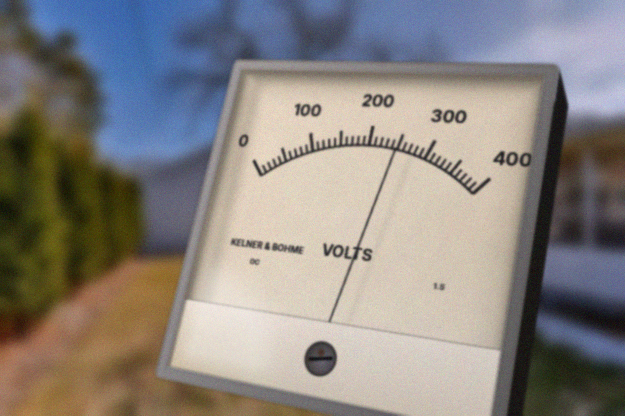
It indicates 250 V
